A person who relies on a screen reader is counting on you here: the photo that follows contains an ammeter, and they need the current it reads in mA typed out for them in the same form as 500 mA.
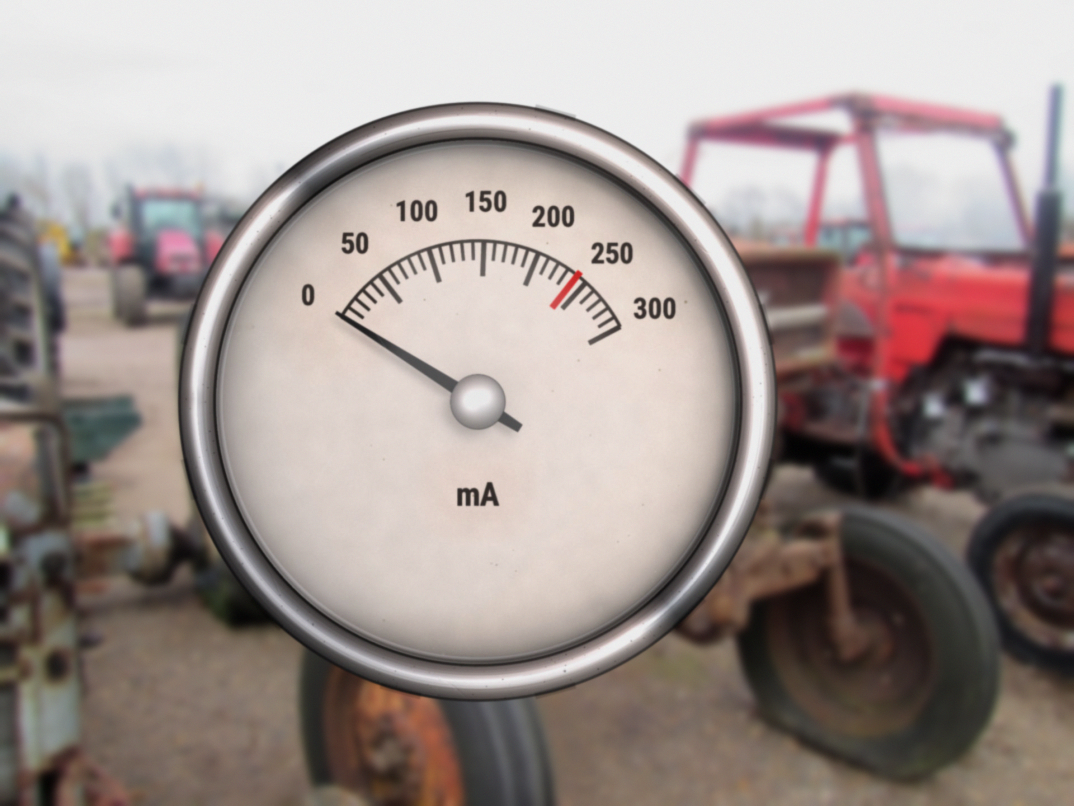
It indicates 0 mA
